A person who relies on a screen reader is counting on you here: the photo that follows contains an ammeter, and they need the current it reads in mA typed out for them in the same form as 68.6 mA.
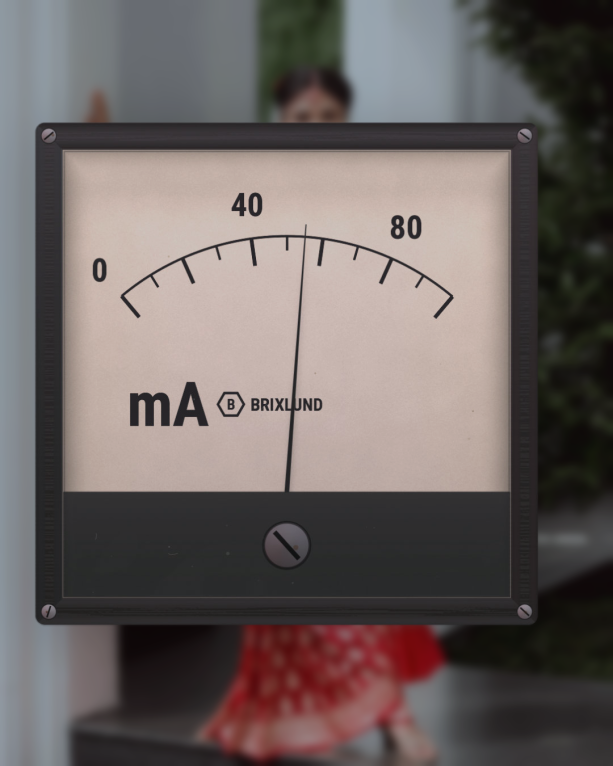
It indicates 55 mA
